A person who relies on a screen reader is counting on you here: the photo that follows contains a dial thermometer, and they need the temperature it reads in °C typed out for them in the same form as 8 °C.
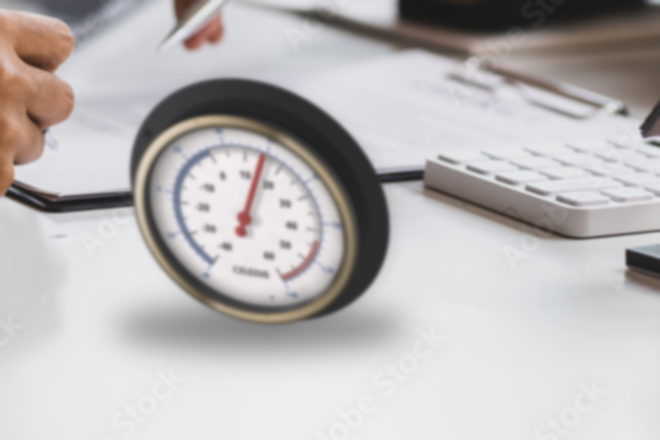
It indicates 15 °C
